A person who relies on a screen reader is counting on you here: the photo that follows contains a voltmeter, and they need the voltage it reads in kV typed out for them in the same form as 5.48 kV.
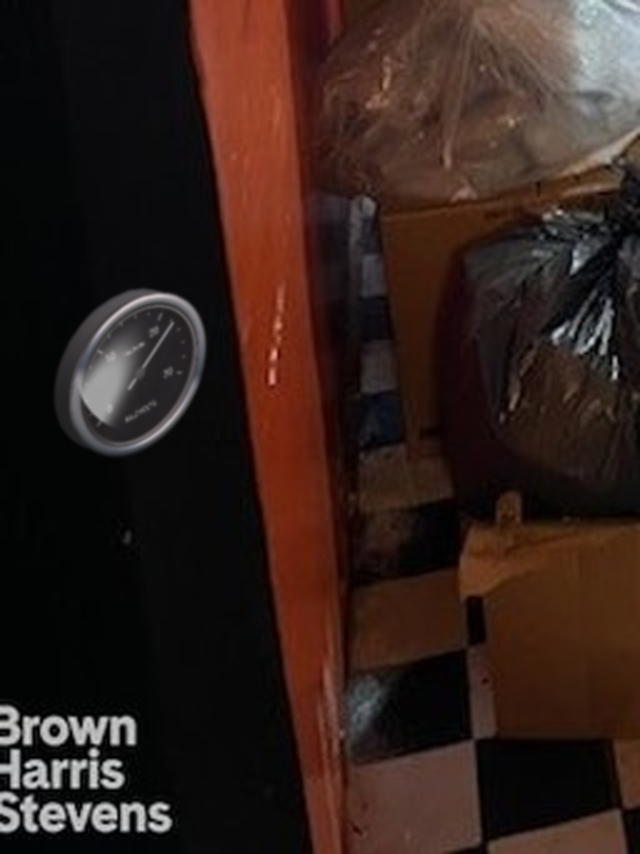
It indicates 22 kV
